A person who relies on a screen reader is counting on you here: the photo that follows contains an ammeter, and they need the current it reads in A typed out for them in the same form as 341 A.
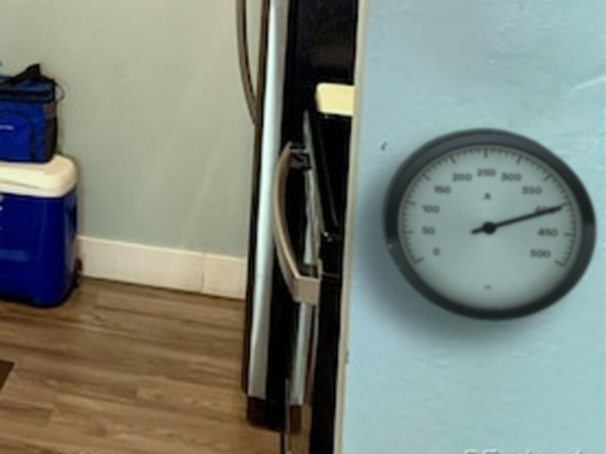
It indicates 400 A
